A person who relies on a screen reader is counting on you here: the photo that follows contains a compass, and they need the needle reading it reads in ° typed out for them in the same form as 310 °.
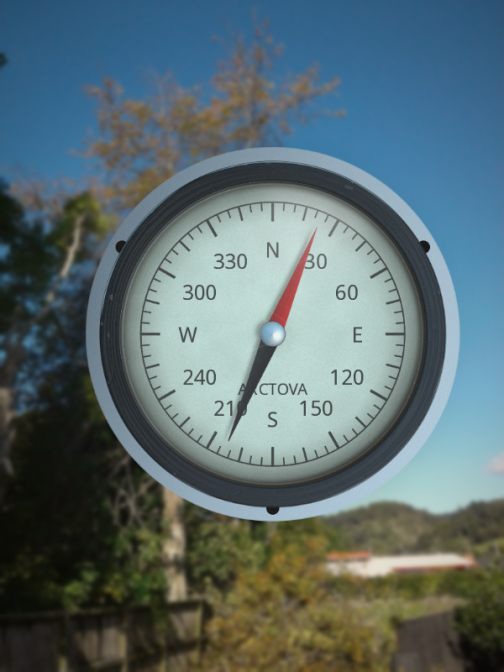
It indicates 22.5 °
